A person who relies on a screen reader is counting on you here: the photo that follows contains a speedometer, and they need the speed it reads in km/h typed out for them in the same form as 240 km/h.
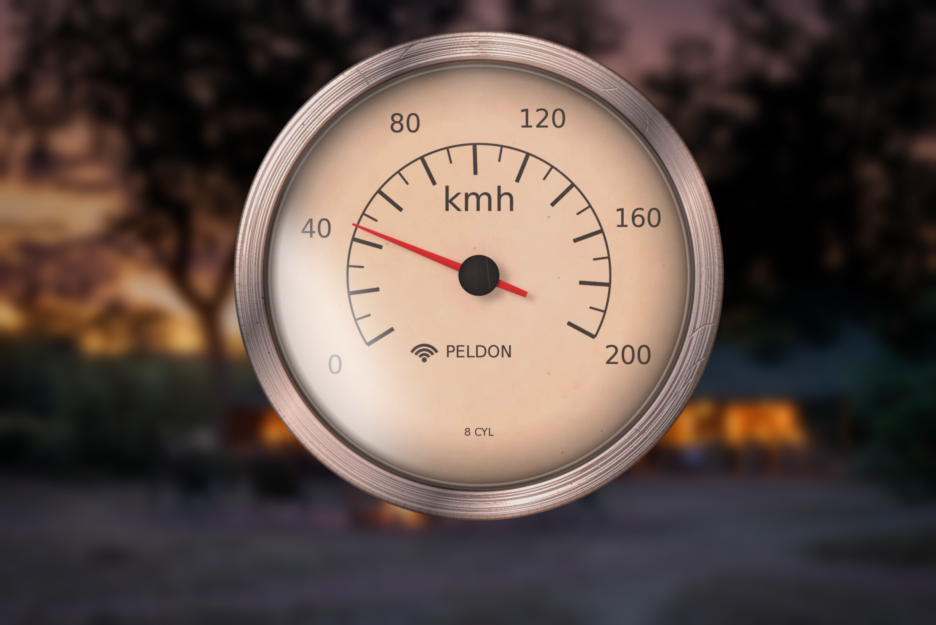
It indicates 45 km/h
